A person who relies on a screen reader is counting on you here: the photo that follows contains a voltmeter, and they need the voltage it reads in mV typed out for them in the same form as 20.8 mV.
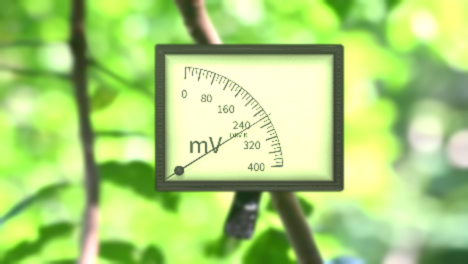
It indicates 260 mV
